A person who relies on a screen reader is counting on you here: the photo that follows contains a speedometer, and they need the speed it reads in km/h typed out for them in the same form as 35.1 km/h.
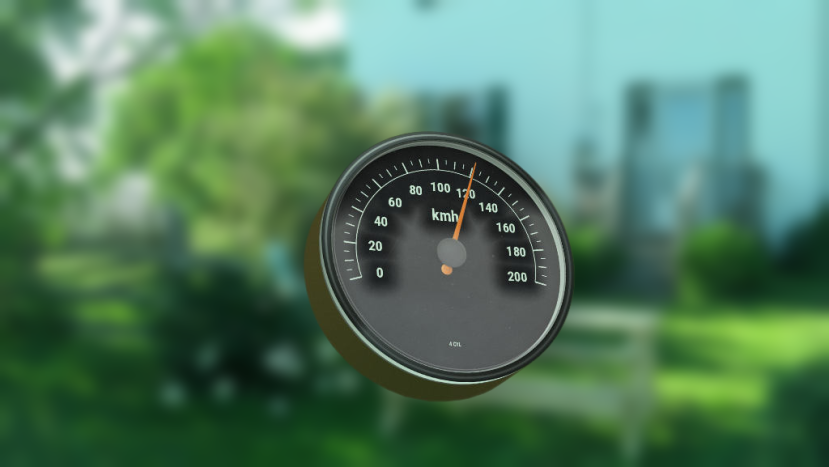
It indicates 120 km/h
